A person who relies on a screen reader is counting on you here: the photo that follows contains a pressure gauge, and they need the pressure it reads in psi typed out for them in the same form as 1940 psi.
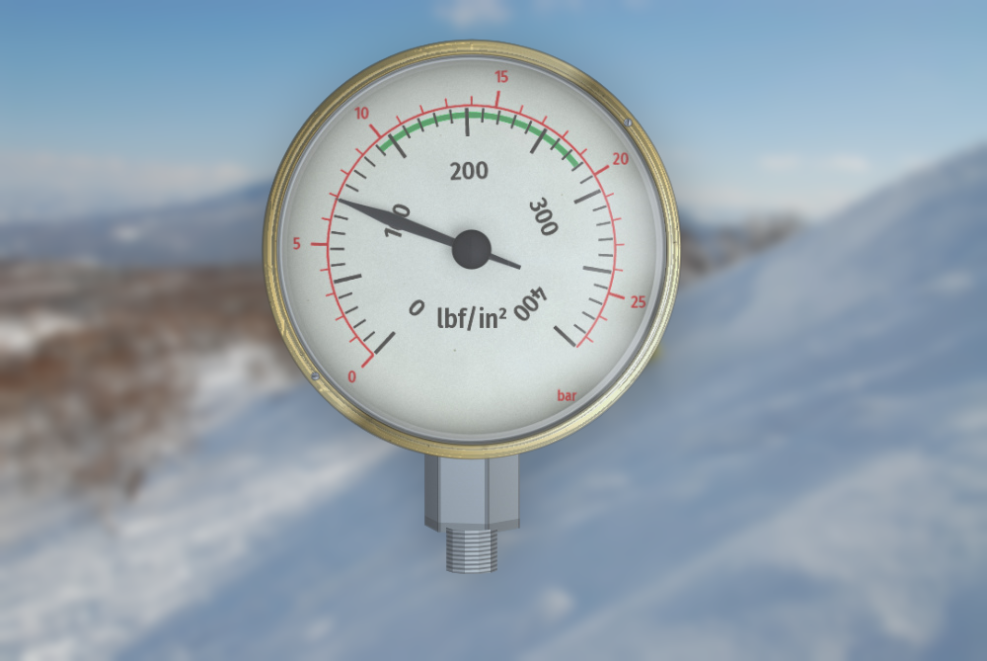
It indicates 100 psi
